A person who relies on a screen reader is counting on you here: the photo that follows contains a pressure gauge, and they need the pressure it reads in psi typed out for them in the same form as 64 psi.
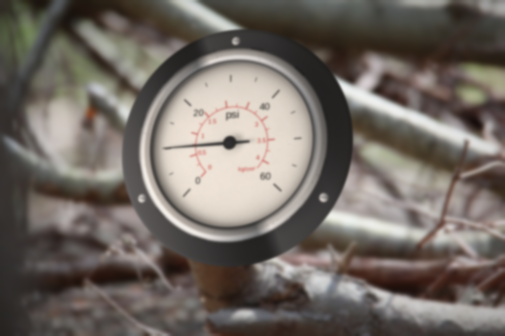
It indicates 10 psi
